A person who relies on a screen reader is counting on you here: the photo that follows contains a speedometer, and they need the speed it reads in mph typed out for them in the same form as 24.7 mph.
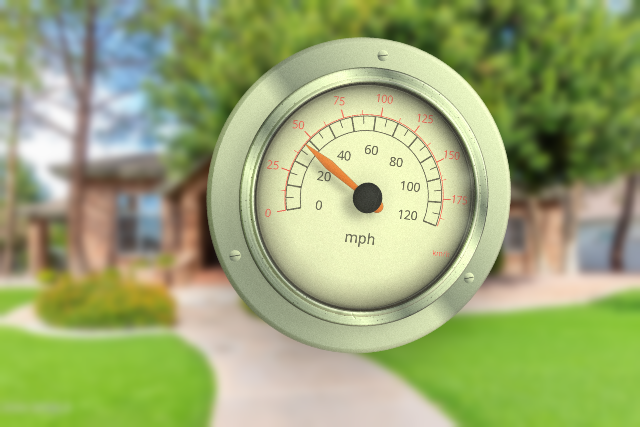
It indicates 27.5 mph
